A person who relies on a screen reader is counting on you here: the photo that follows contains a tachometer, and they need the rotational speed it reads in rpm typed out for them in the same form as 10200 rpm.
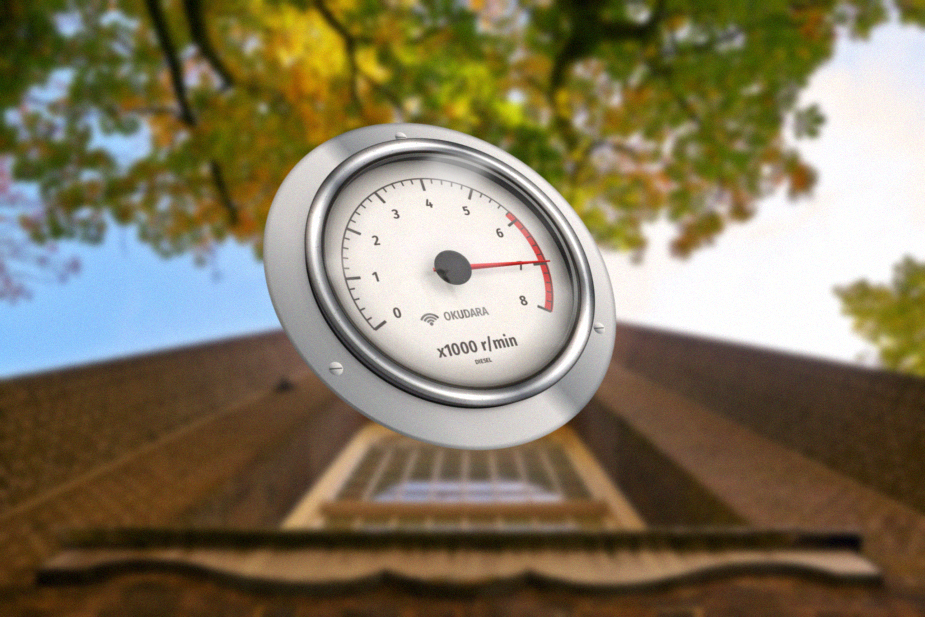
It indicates 7000 rpm
